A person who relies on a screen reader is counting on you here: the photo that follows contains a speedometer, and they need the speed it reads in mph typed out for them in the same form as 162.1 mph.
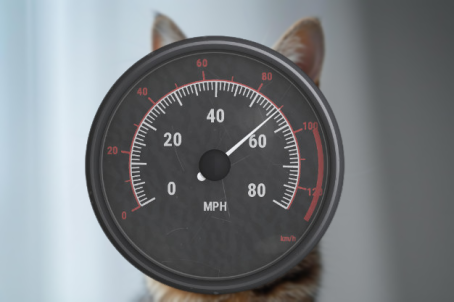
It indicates 56 mph
